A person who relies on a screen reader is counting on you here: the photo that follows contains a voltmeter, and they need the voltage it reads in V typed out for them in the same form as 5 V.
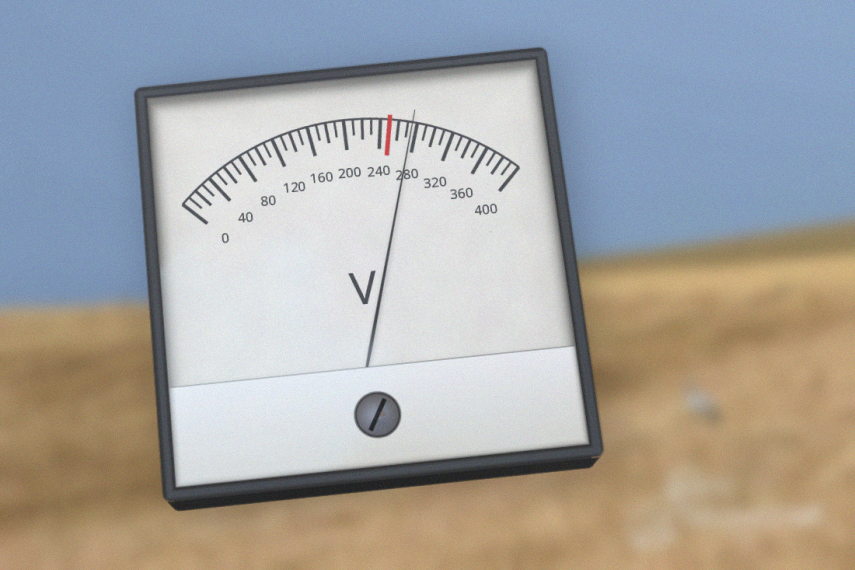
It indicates 275 V
